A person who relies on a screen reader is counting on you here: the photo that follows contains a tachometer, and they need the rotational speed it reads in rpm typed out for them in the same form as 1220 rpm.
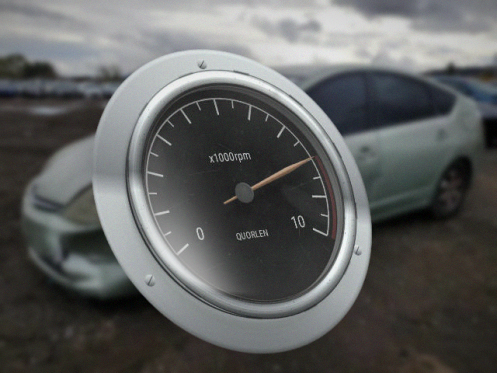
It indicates 8000 rpm
